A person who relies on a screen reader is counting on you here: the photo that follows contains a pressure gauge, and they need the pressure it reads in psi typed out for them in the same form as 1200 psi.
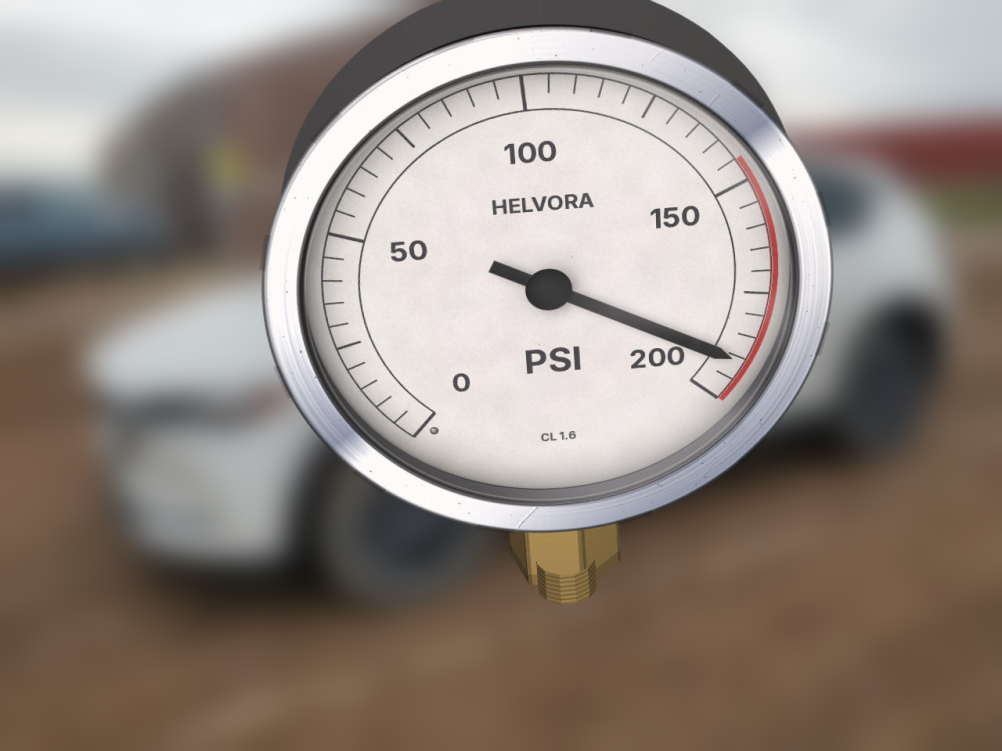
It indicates 190 psi
